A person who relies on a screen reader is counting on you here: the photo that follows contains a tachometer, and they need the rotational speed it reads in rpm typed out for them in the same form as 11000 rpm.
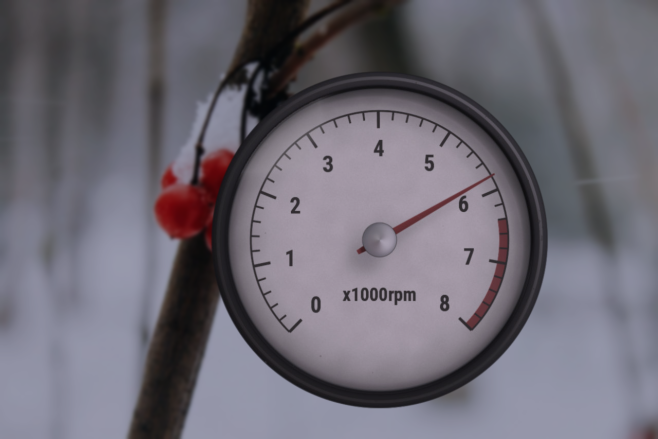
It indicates 5800 rpm
